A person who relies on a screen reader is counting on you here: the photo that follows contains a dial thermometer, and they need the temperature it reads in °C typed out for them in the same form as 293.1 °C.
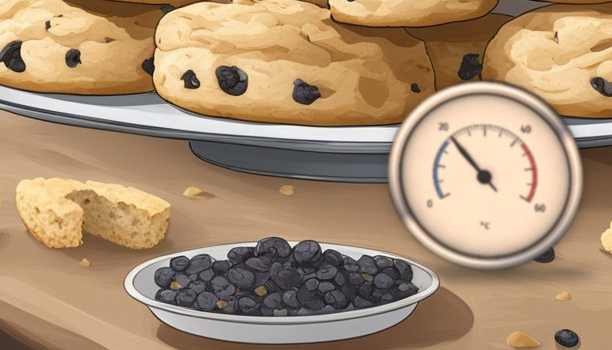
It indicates 20 °C
